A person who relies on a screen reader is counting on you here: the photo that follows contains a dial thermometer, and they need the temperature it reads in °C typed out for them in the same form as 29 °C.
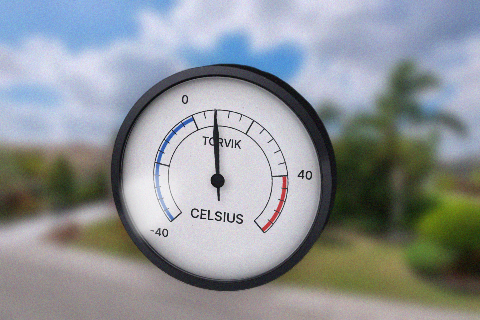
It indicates 8 °C
